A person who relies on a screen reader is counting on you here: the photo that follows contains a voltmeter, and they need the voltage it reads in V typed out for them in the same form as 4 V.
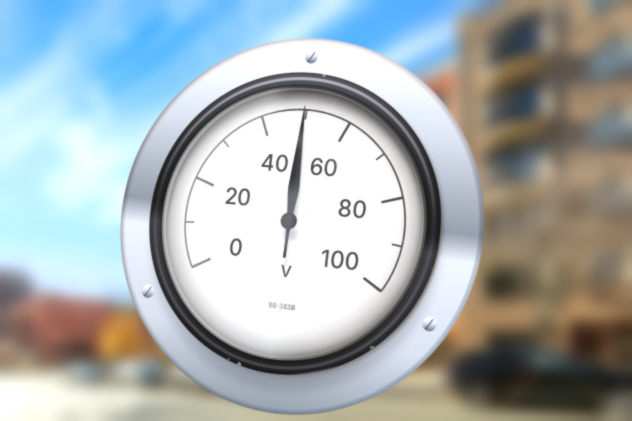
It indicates 50 V
